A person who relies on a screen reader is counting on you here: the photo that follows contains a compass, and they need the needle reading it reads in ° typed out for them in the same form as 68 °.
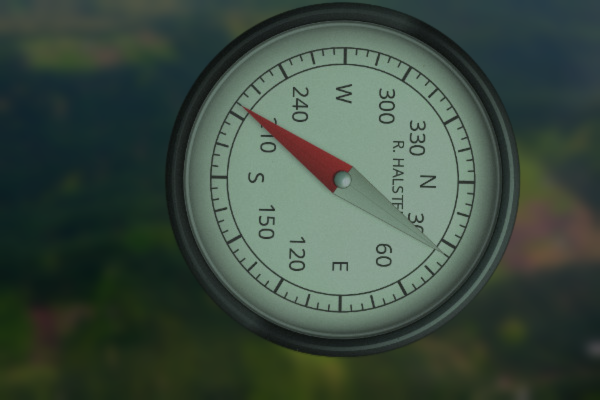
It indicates 215 °
